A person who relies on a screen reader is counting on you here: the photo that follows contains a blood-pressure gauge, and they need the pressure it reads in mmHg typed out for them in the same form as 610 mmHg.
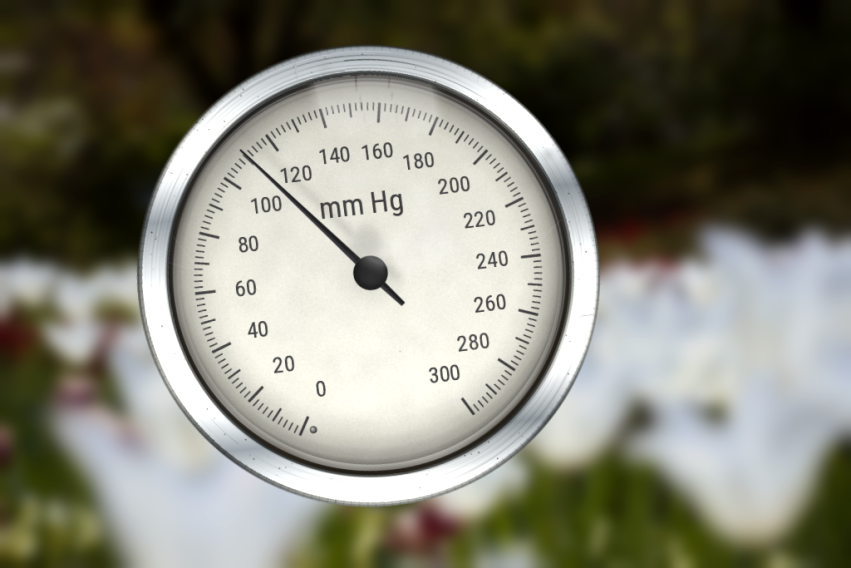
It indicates 110 mmHg
